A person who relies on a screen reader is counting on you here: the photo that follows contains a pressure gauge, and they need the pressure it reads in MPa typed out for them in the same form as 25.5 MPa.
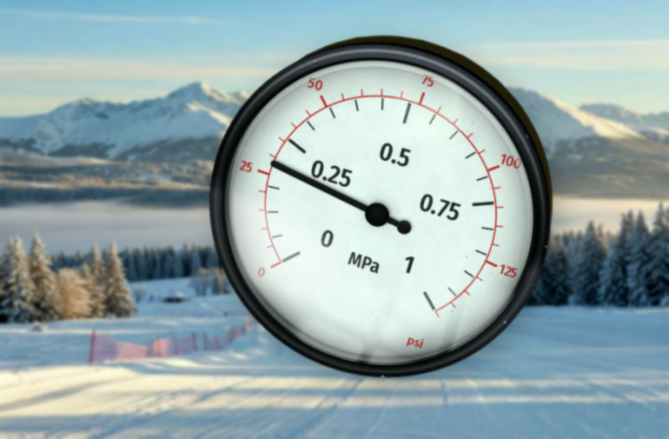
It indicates 0.2 MPa
